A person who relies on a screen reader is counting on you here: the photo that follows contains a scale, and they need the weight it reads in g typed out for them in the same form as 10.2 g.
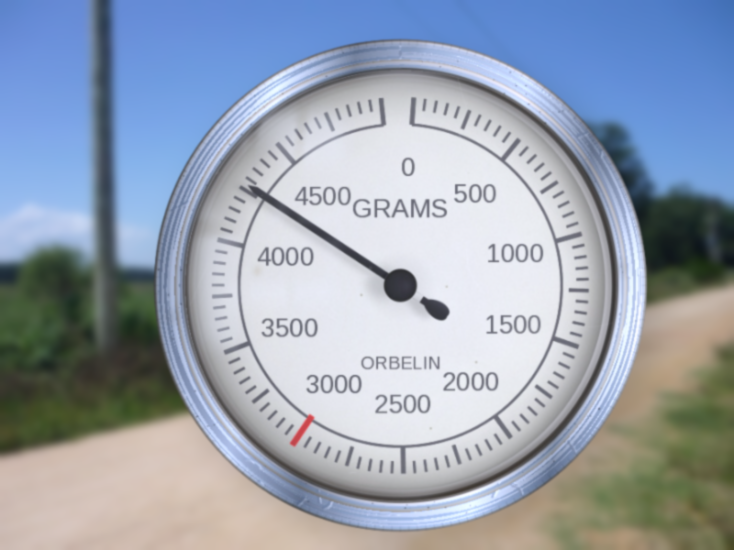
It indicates 4275 g
